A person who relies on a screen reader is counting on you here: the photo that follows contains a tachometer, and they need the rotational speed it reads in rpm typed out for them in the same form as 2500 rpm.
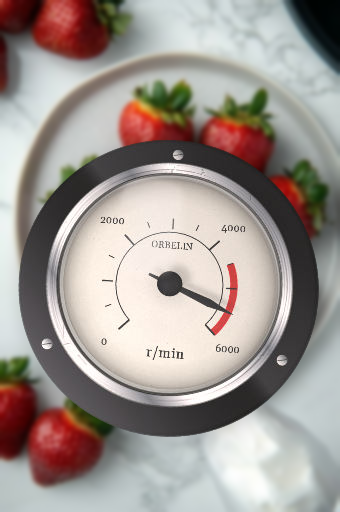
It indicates 5500 rpm
